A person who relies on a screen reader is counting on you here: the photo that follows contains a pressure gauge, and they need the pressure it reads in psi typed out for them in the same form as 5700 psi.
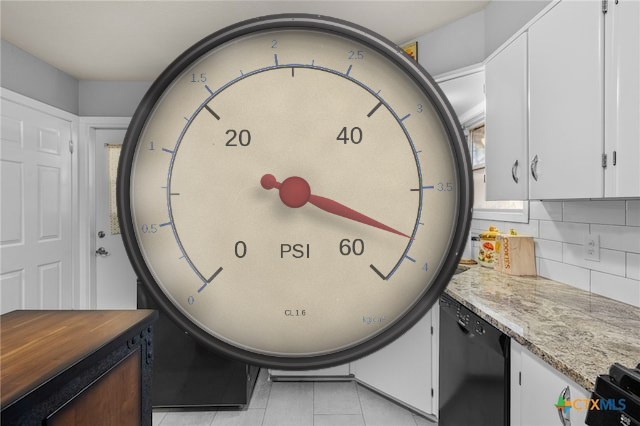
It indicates 55 psi
